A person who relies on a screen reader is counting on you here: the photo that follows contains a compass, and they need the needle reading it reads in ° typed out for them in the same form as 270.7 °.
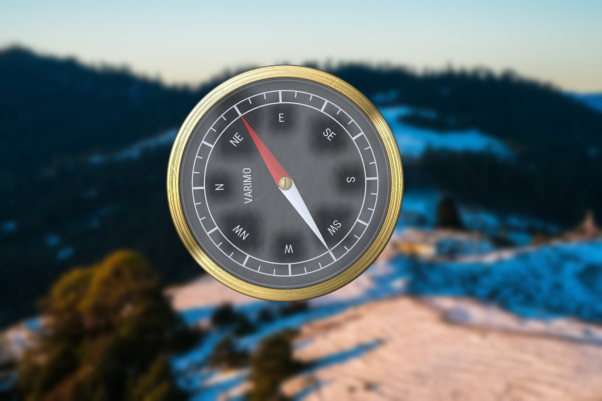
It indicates 60 °
